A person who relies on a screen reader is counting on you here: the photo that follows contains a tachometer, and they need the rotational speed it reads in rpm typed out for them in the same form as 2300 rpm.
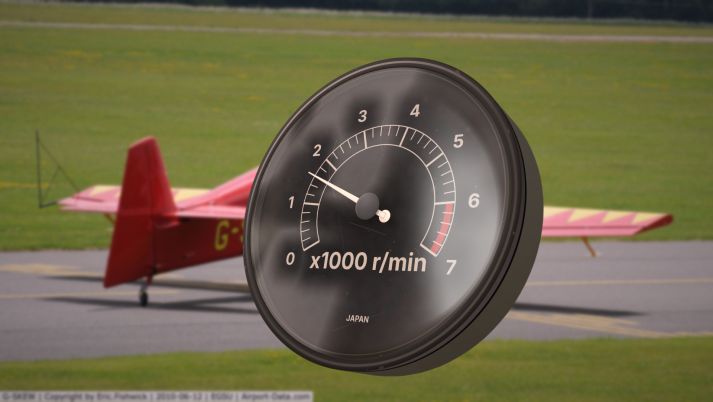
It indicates 1600 rpm
